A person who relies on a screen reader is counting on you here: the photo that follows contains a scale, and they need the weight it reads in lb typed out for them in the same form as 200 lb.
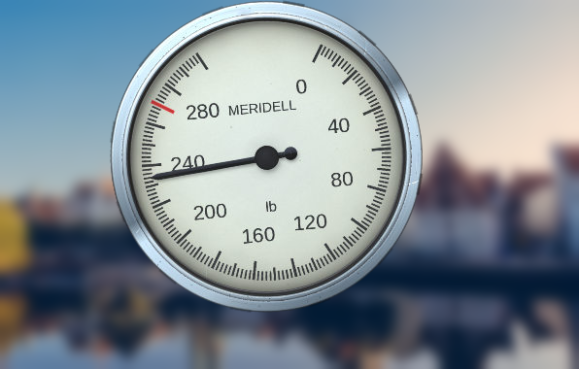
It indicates 234 lb
